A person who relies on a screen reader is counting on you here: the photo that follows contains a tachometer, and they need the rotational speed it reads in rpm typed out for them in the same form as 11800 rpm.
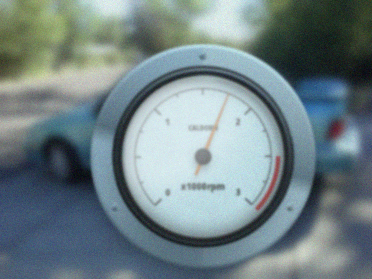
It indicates 1750 rpm
